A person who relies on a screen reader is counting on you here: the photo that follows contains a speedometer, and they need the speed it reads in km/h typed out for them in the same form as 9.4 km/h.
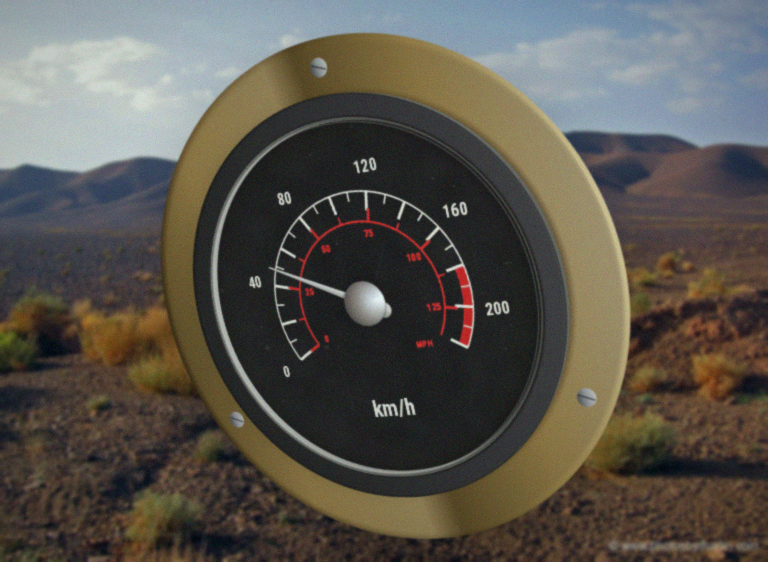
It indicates 50 km/h
